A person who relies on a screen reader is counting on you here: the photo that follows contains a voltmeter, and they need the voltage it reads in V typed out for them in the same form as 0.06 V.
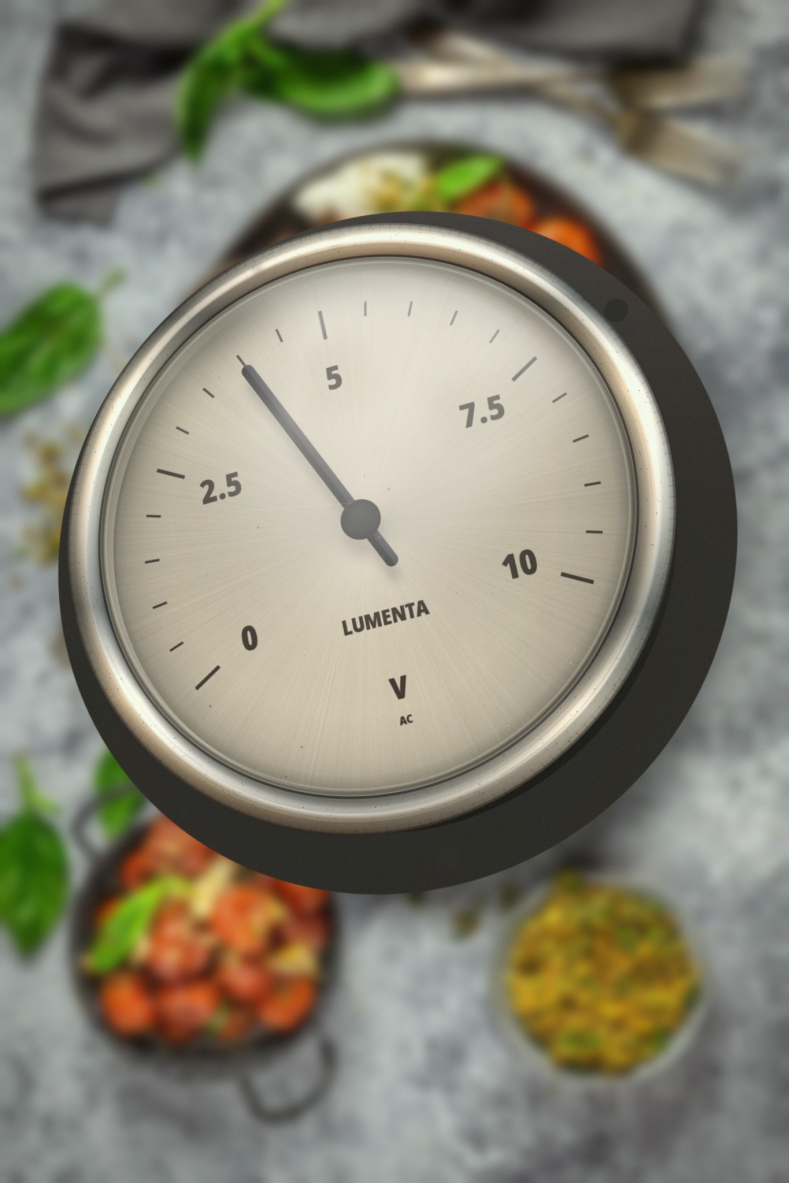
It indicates 4 V
